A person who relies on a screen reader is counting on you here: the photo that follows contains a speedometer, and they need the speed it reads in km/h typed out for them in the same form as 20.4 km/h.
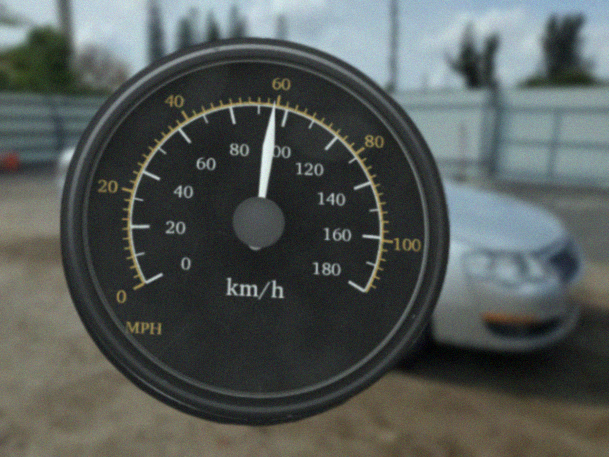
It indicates 95 km/h
